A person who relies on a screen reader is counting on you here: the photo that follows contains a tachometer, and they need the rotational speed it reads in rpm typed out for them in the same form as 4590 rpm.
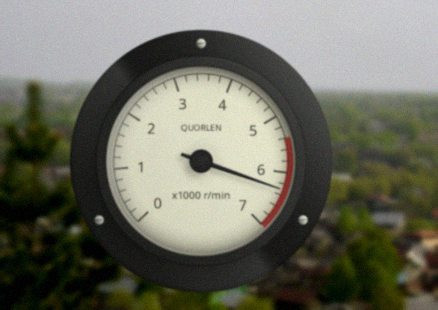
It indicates 6300 rpm
